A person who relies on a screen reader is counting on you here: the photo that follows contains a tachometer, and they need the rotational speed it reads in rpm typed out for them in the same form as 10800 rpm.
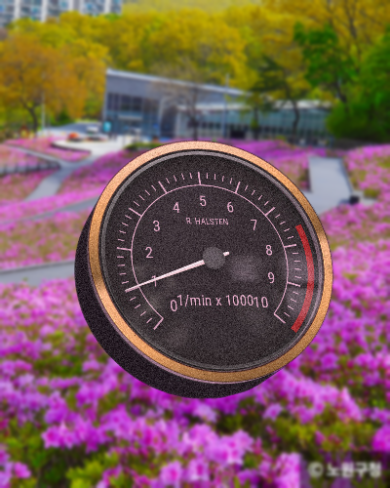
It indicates 1000 rpm
